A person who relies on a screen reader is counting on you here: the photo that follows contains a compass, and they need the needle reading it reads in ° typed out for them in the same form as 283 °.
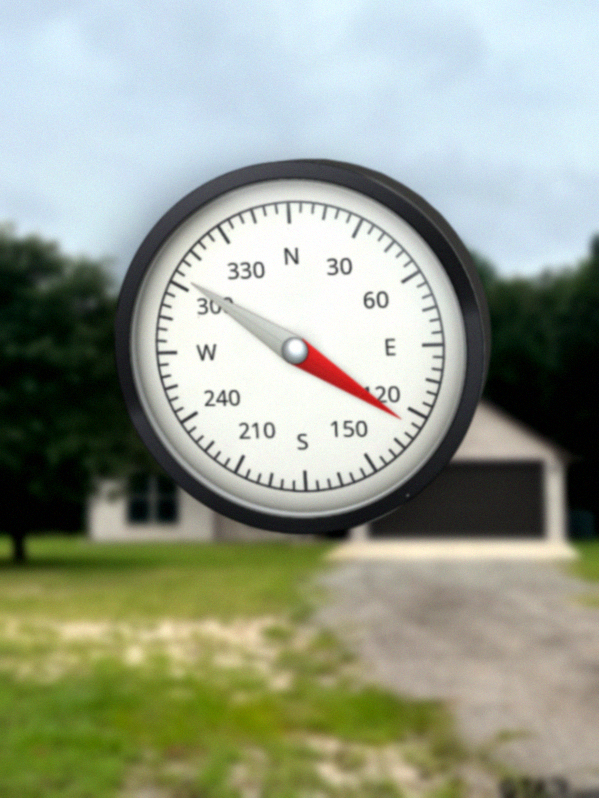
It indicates 125 °
